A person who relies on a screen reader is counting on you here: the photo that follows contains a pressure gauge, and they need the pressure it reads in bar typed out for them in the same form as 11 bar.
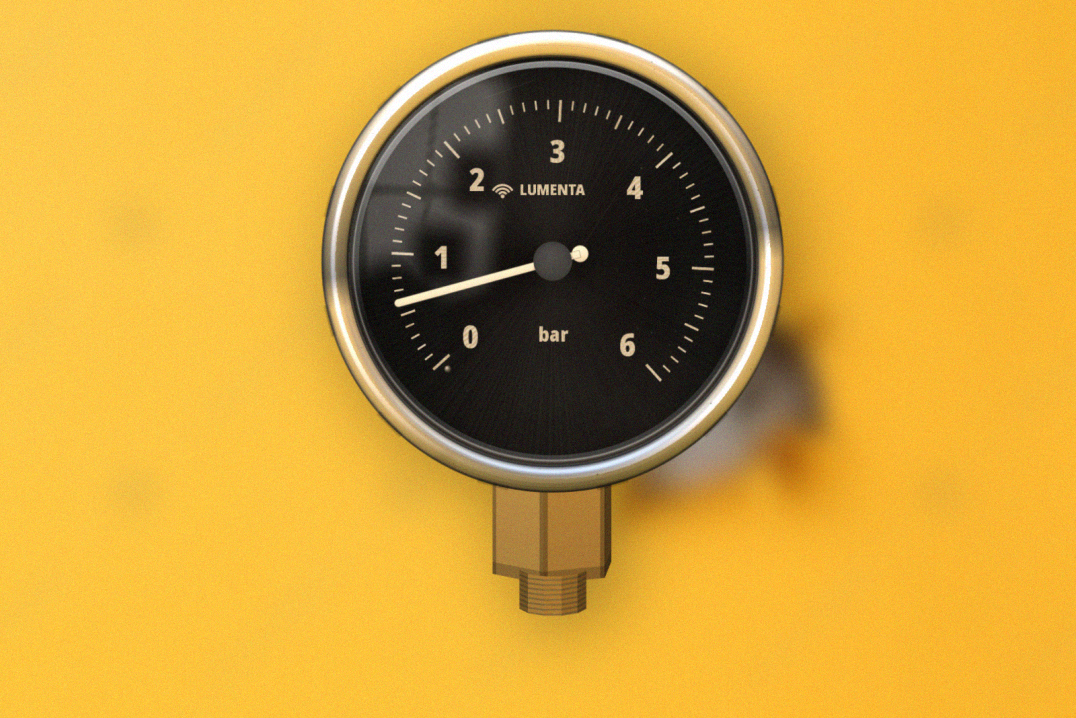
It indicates 0.6 bar
